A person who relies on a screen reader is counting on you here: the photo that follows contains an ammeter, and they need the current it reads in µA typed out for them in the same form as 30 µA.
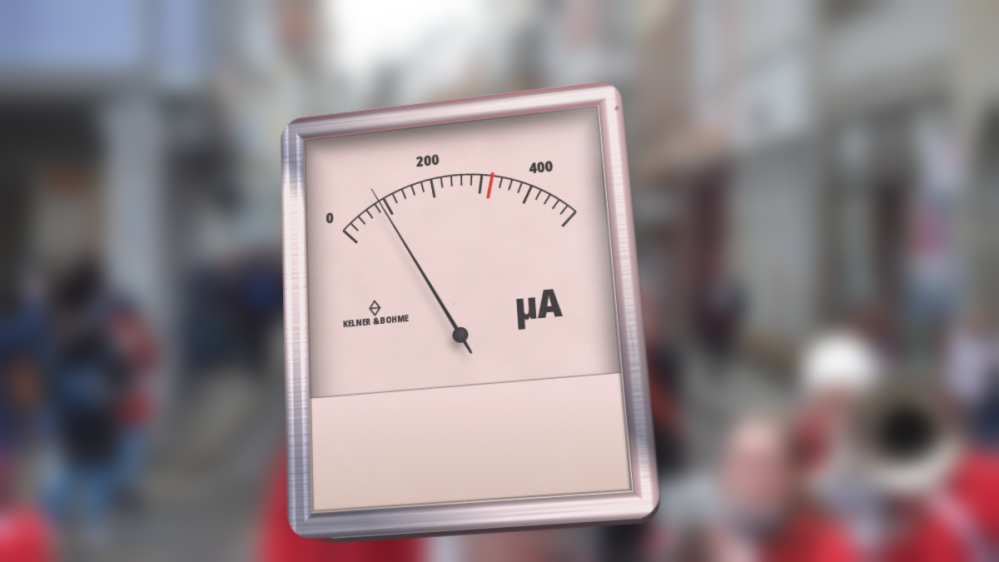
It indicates 90 µA
